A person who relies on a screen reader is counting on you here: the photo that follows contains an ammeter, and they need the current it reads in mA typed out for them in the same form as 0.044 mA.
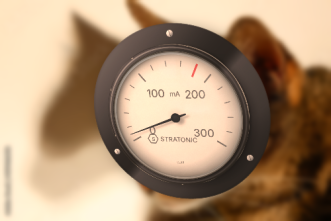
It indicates 10 mA
